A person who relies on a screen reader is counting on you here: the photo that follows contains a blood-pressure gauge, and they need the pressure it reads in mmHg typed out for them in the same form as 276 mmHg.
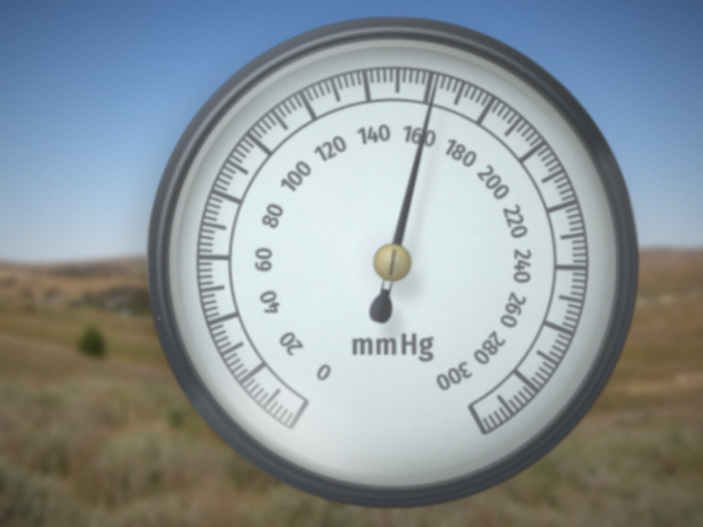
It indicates 162 mmHg
